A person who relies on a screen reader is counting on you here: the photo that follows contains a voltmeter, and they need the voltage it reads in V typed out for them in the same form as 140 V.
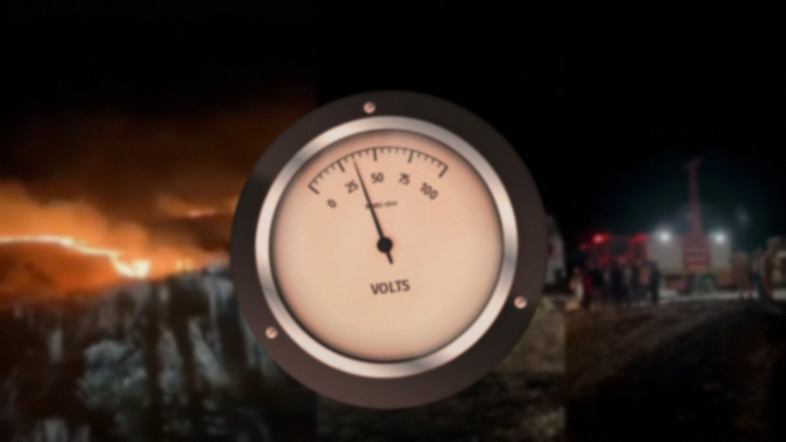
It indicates 35 V
